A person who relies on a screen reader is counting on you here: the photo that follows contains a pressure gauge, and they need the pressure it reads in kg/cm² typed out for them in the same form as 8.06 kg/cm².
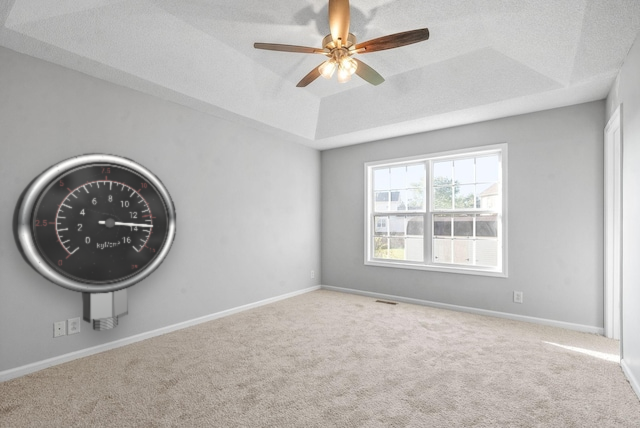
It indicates 13.5 kg/cm²
